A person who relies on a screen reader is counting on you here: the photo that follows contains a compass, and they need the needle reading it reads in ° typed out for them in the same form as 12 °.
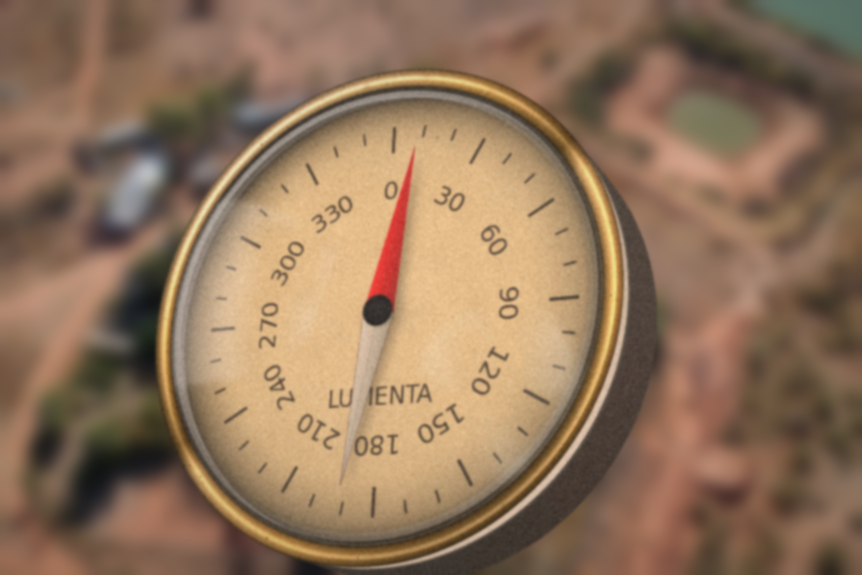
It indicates 10 °
